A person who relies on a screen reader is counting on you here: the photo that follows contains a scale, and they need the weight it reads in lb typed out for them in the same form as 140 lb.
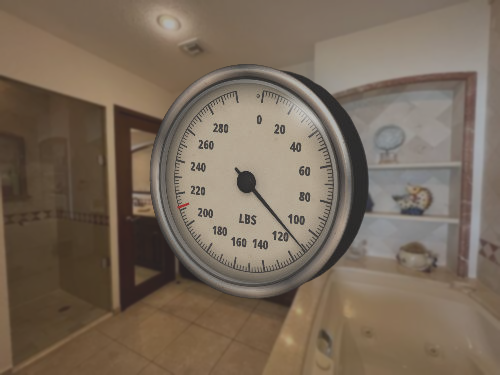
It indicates 110 lb
